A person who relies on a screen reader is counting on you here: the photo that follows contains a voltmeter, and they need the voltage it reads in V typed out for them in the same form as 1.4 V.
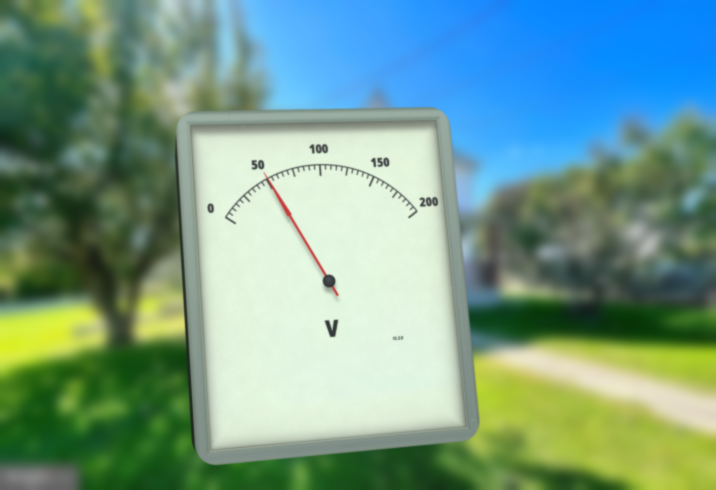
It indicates 50 V
